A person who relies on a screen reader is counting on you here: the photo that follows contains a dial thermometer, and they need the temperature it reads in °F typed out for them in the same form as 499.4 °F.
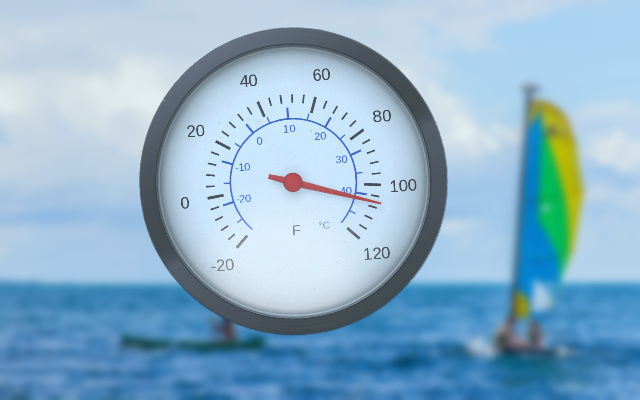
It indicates 106 °F
